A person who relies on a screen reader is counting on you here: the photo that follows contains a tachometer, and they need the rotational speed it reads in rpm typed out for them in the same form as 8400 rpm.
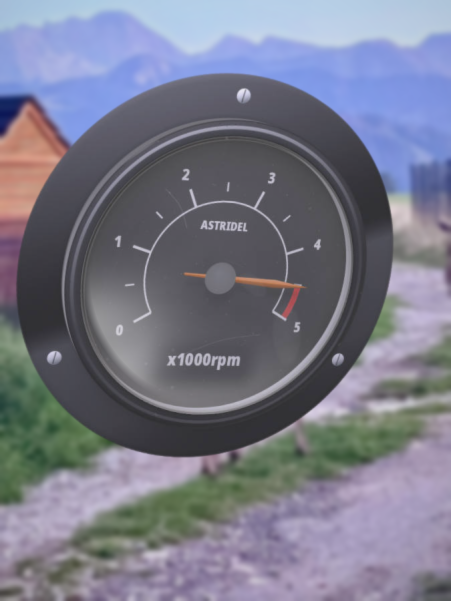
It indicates 4500 rpm
